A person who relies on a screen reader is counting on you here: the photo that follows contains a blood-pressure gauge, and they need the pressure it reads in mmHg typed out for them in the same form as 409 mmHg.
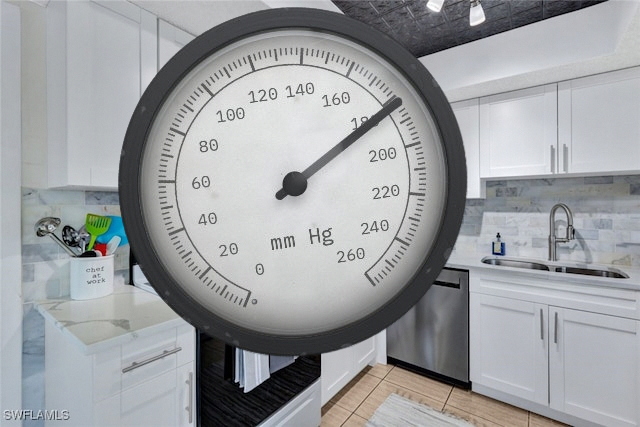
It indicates 182 mmHg
